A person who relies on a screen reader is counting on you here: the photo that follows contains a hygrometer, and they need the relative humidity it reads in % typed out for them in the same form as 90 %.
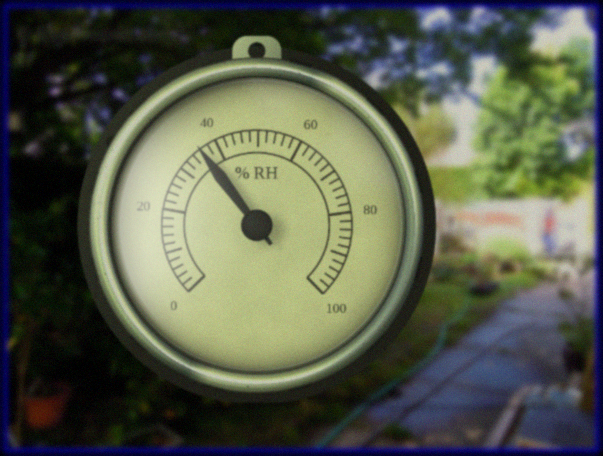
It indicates 36 %
